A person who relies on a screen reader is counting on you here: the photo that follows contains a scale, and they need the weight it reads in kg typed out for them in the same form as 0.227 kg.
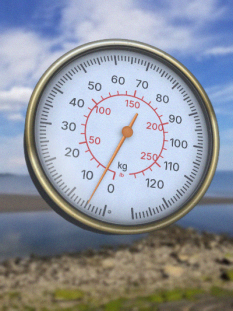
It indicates 5 kg
